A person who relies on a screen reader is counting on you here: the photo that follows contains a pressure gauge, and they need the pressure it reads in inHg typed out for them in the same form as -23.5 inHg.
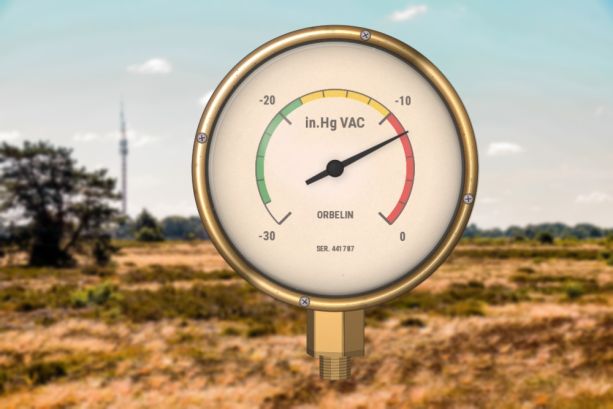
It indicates -8 inHg
